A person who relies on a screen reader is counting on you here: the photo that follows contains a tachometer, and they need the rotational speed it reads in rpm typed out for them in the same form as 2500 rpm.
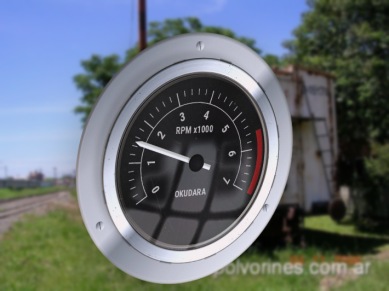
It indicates 1500 rpm
